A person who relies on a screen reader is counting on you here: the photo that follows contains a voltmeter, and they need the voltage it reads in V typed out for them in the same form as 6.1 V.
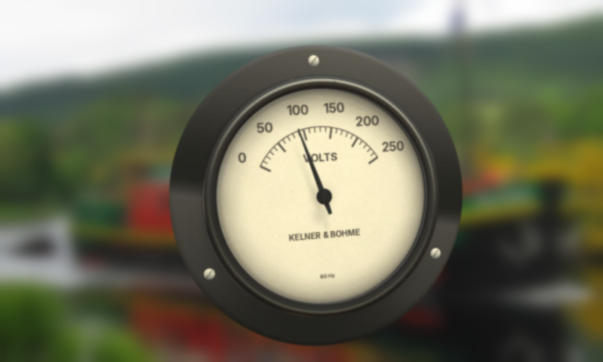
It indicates 90 V
